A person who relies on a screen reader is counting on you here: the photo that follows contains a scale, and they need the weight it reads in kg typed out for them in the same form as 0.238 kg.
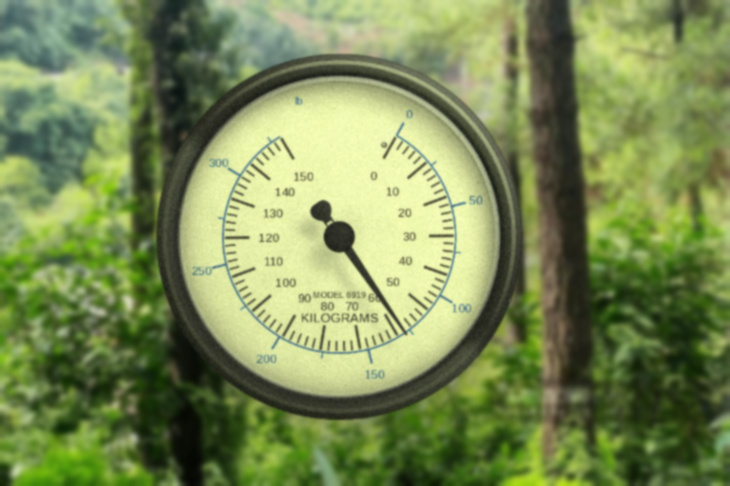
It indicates 58 kg
